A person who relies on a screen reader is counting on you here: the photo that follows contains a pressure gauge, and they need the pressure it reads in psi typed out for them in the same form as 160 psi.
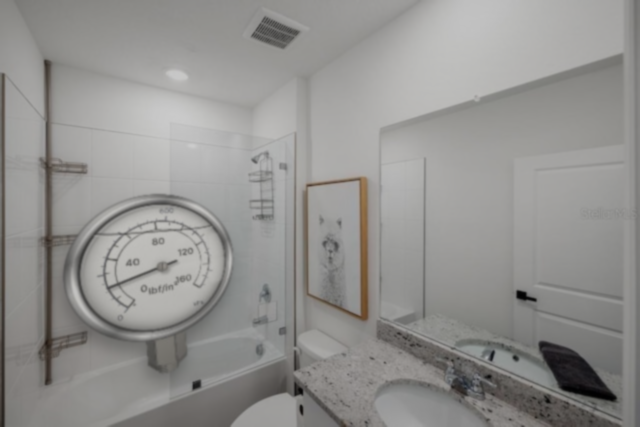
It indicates 20 psi
